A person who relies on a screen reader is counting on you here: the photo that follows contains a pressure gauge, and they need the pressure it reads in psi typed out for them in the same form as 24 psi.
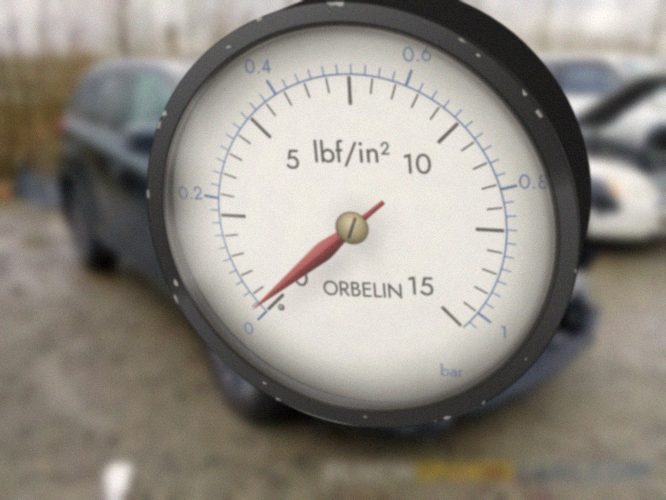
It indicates 0.25 psi
